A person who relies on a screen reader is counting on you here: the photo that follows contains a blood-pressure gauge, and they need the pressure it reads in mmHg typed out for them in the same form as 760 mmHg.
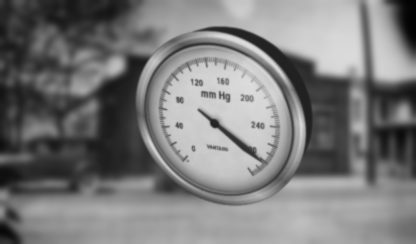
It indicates 280 mmHg
